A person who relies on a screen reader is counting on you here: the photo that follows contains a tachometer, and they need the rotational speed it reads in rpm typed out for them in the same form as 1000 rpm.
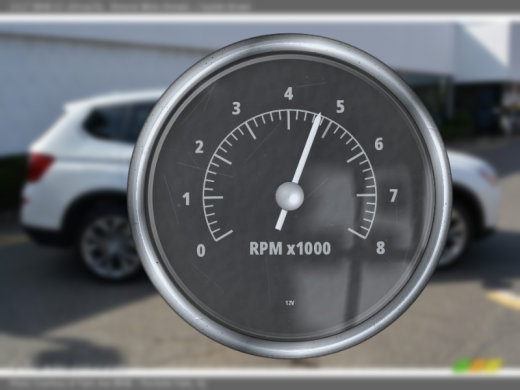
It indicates 4700 rpm
